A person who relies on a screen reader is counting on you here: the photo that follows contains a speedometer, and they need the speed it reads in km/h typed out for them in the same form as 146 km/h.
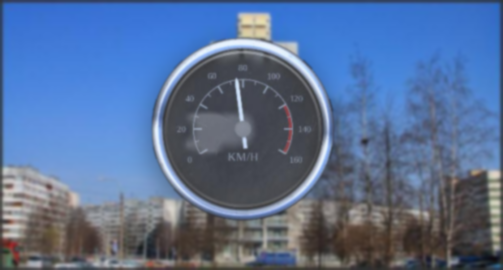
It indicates 75 km/h
